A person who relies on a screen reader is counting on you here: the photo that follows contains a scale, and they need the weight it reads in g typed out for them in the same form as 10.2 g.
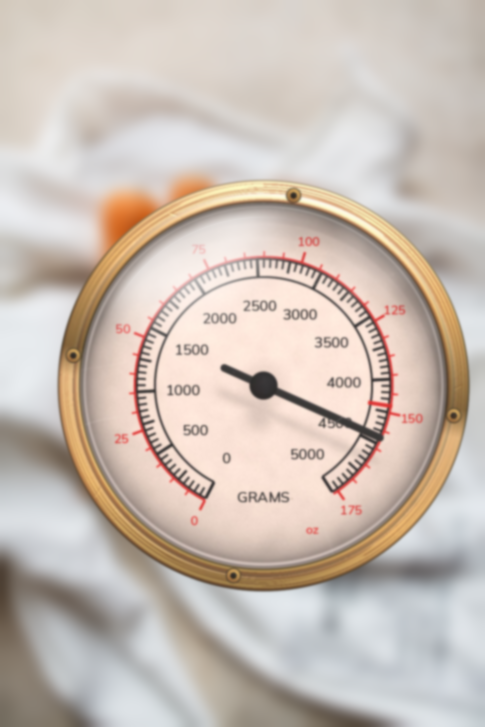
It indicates 4450 g
